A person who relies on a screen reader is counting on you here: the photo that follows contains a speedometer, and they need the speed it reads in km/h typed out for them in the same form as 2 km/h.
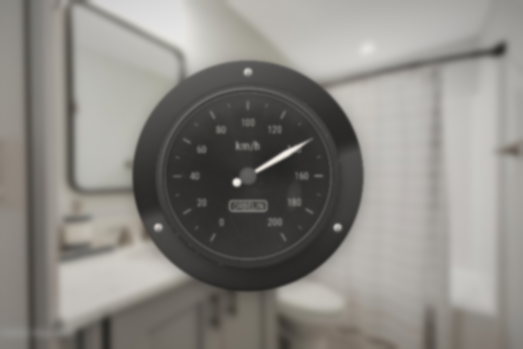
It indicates 140 km/h
